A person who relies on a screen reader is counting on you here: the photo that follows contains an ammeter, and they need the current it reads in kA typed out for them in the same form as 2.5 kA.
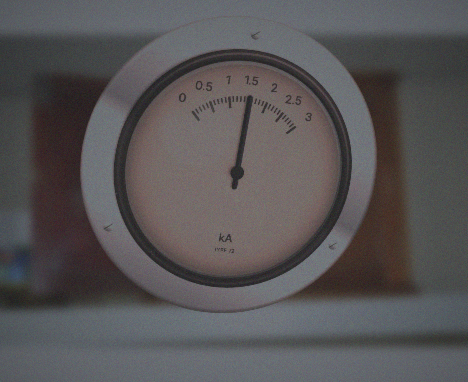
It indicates 1.5 kA
